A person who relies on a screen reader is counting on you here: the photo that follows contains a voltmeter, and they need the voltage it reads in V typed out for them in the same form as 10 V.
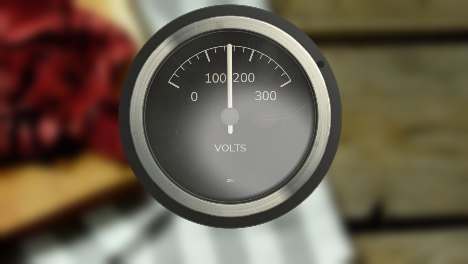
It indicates 150 V
